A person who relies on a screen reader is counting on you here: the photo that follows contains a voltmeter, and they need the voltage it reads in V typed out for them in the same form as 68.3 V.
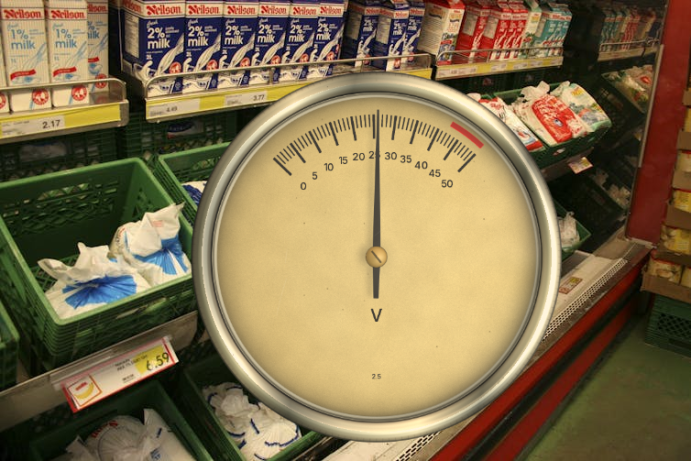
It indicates 26 V
